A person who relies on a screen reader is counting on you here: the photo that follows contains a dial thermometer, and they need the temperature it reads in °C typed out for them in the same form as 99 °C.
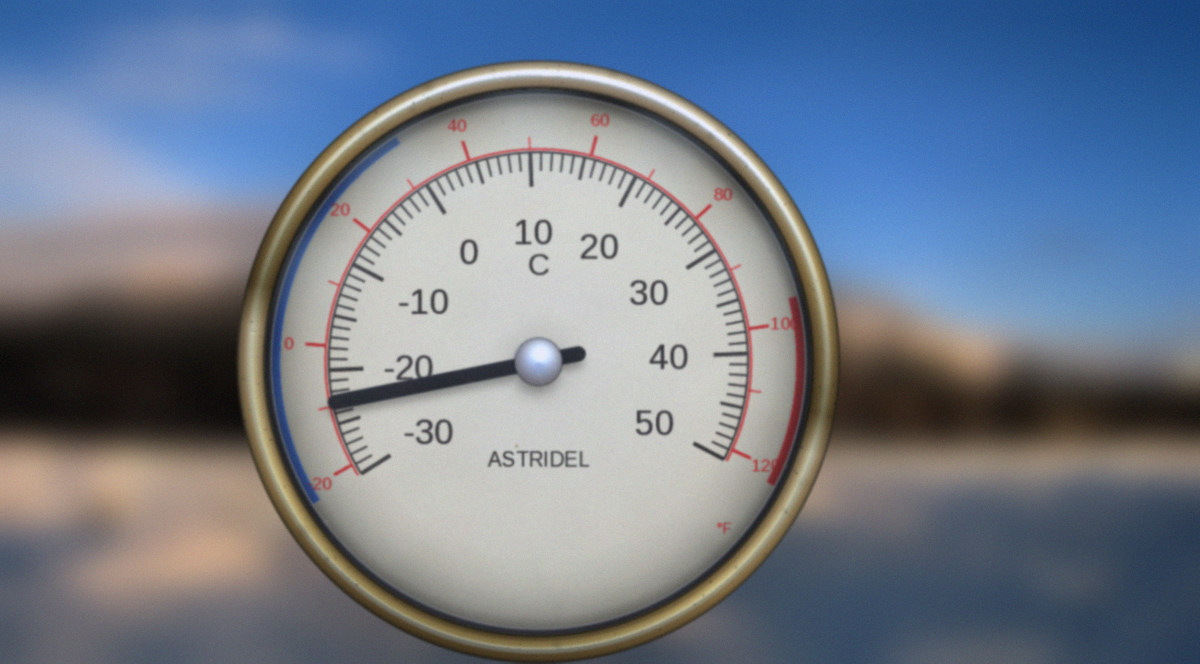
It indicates -23 °C
